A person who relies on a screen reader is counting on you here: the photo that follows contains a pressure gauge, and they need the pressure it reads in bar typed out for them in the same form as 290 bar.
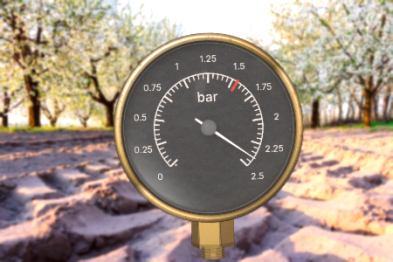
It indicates 2.4 bar
